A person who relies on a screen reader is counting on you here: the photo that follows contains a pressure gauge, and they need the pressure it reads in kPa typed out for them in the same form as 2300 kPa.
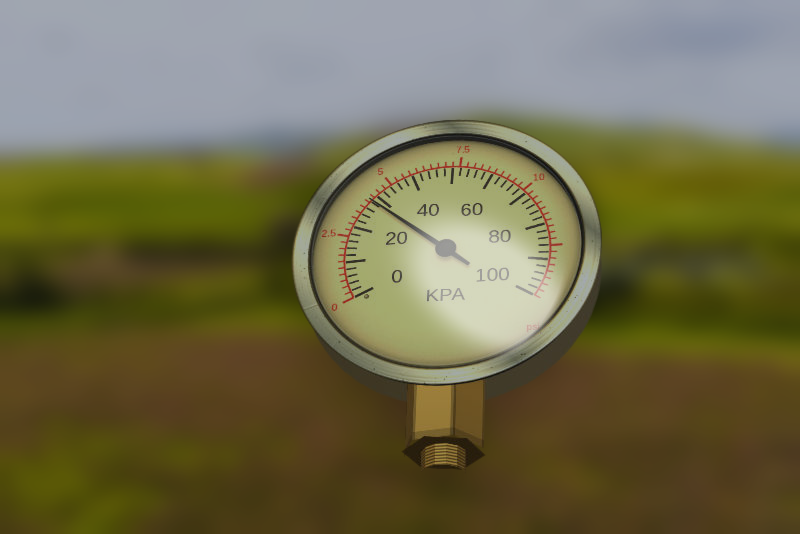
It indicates 28 kPa
